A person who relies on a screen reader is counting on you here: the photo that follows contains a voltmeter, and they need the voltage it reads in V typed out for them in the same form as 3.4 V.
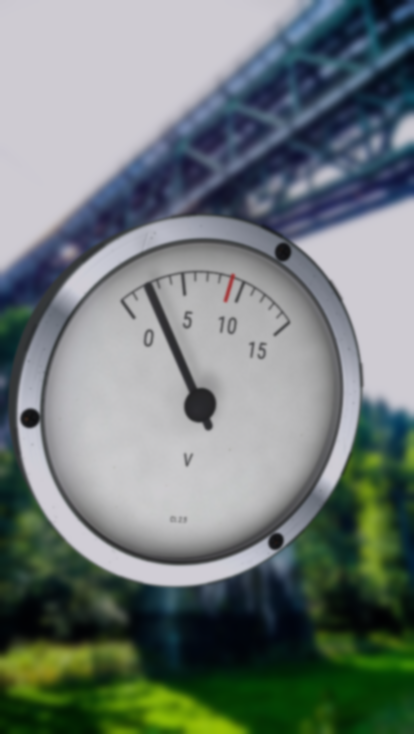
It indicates 2 V
